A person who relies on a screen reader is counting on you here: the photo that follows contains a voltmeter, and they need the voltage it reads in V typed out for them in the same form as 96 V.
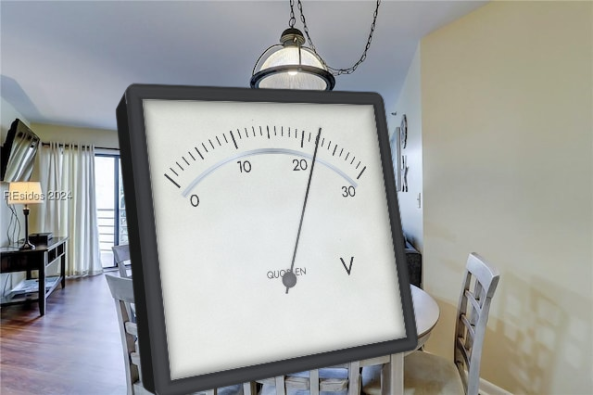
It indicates 22 V
